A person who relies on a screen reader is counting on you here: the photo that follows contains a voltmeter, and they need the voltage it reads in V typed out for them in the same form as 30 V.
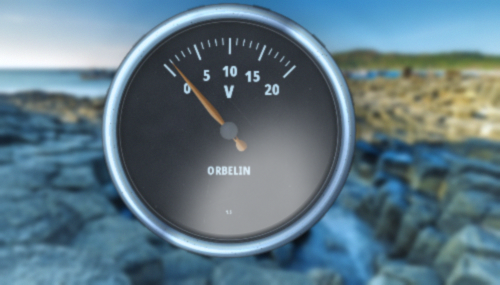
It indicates 1 V
